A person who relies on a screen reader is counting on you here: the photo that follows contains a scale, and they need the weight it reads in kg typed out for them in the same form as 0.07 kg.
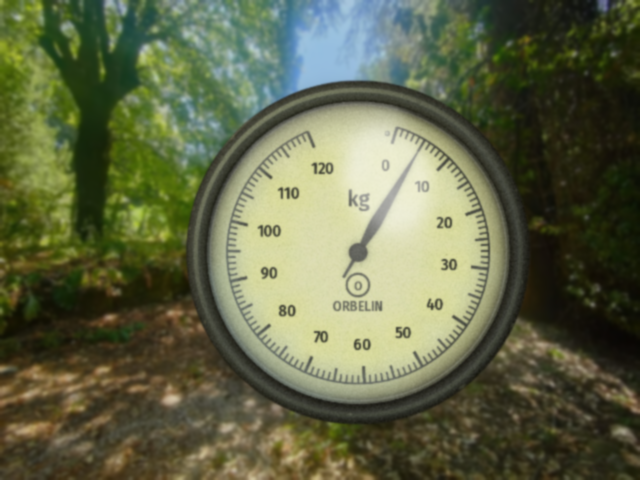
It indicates 5 kg
